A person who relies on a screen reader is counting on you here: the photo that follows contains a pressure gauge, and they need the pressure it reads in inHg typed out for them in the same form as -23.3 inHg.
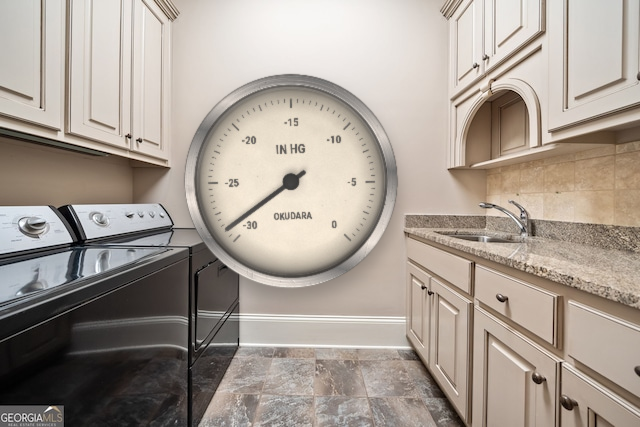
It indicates -29 inHg
